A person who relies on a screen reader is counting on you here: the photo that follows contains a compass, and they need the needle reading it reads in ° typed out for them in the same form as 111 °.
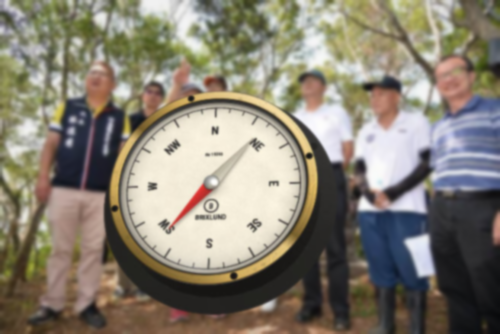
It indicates 220 °
